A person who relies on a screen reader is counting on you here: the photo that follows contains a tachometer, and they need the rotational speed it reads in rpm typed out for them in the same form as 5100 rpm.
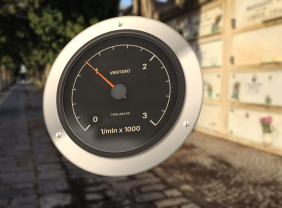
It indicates 1000 rpm
